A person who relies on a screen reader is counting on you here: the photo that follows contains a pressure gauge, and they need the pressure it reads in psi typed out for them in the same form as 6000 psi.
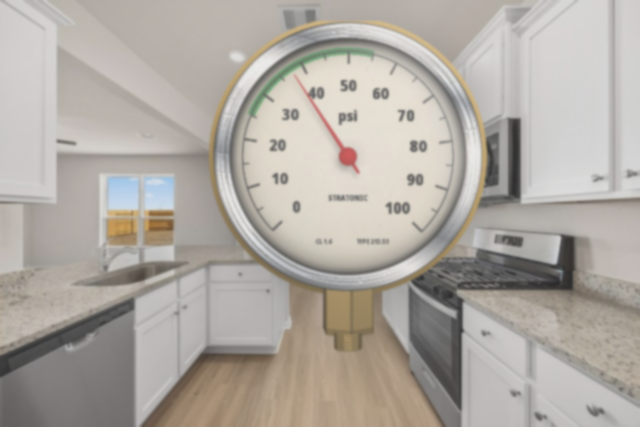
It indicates 37.5 psi
